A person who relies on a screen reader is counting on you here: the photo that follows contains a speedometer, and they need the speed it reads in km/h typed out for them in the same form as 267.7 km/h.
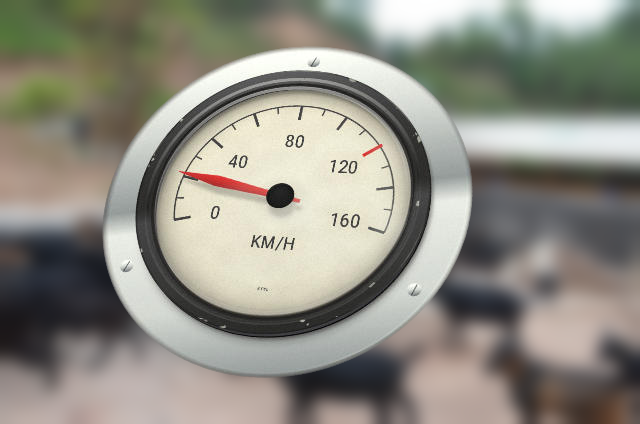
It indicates 20 km/h
